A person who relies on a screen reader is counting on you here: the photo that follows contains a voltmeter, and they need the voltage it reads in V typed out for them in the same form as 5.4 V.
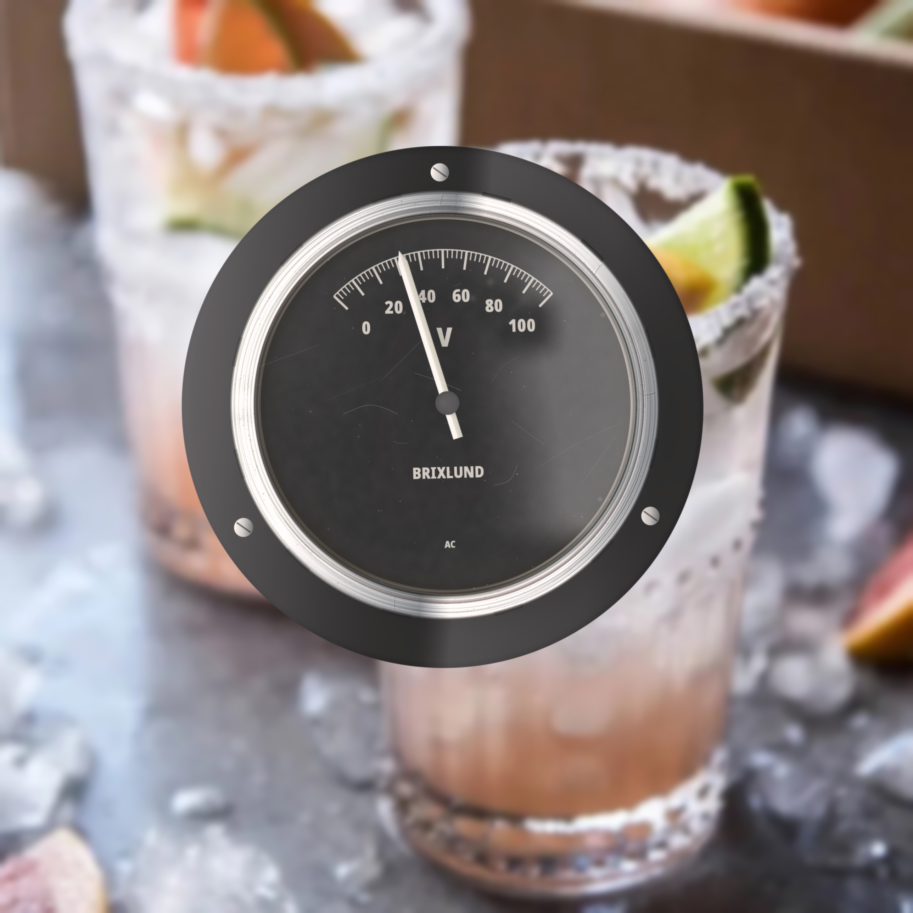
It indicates 32 V
